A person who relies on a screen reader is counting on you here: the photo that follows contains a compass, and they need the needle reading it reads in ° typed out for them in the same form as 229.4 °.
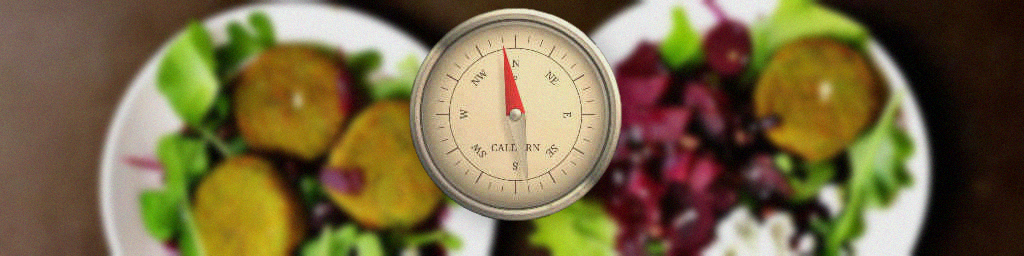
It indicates 350 °
